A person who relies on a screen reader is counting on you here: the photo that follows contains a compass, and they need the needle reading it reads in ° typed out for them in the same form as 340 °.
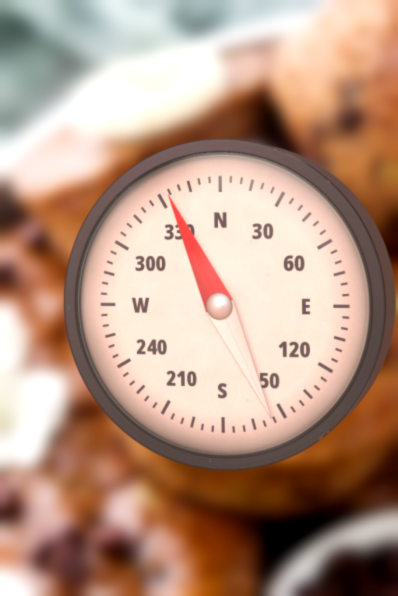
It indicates 335 °
